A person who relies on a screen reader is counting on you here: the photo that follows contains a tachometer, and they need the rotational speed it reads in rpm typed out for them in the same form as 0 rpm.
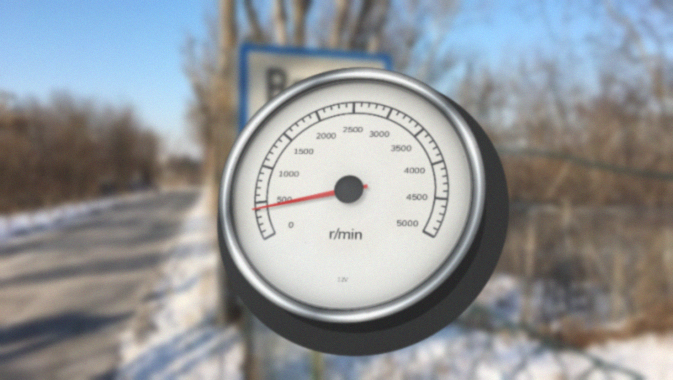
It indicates 400 rpm
